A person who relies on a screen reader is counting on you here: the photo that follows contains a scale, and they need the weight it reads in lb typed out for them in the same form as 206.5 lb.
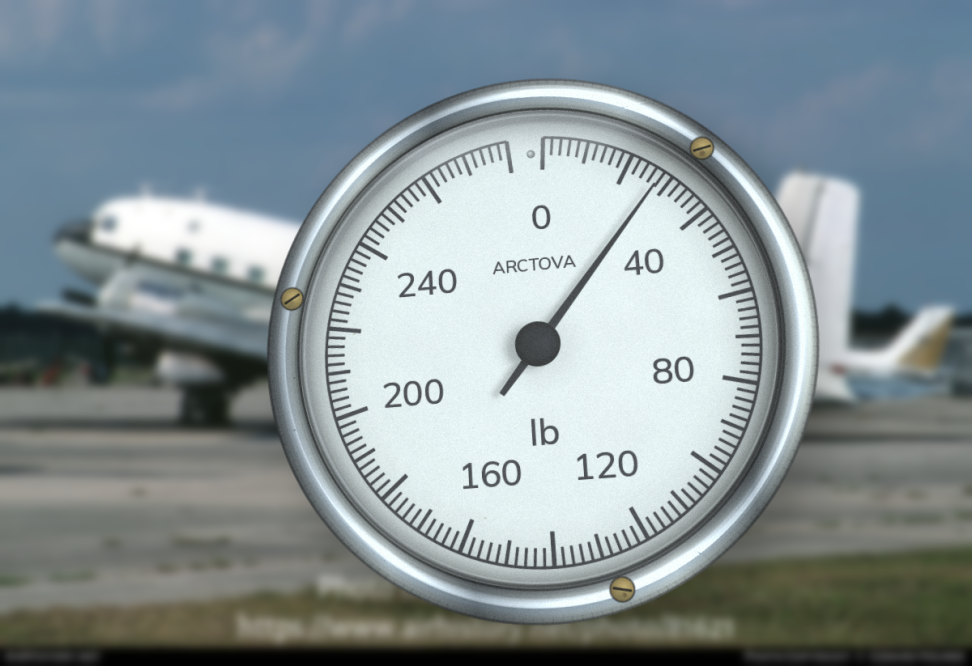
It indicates 28 lb
